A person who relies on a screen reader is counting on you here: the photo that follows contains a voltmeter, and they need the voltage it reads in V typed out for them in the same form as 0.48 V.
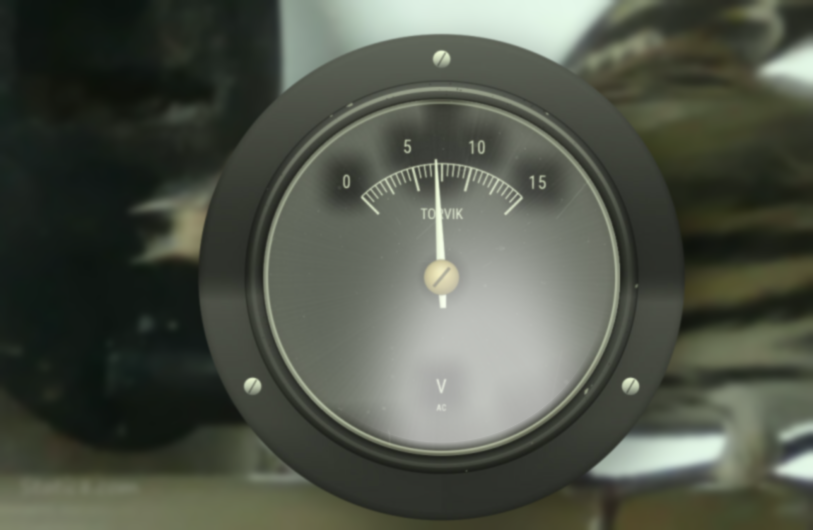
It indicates 7 V
